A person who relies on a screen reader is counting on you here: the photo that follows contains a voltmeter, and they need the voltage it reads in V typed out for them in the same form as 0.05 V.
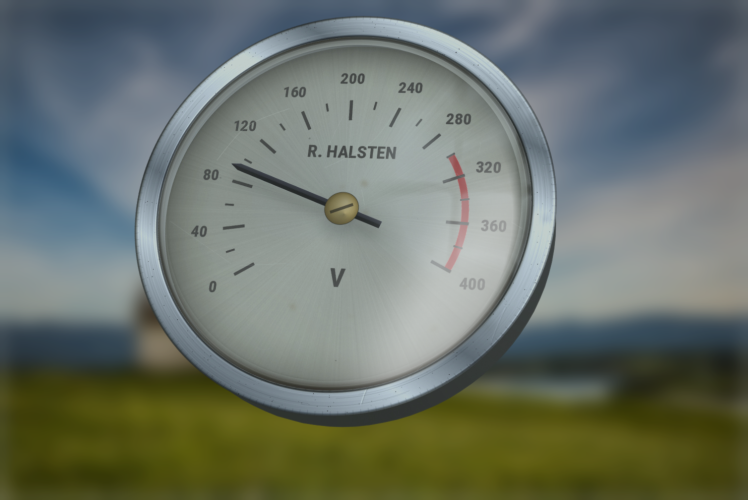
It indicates 90 V
